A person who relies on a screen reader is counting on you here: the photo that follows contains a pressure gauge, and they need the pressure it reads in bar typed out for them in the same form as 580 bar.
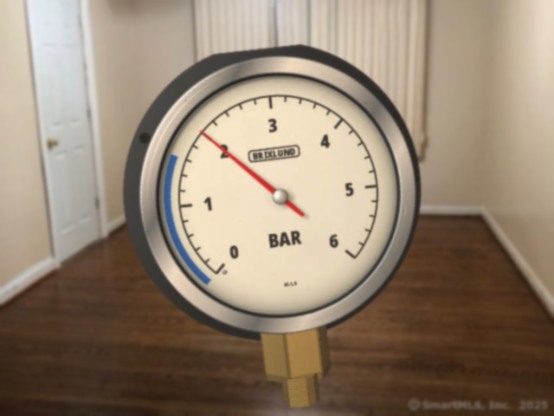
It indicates 2 bar
